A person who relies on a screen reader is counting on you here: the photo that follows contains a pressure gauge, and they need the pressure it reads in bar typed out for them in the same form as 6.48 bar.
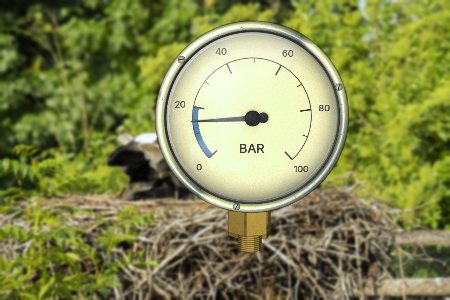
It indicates 15 bar
